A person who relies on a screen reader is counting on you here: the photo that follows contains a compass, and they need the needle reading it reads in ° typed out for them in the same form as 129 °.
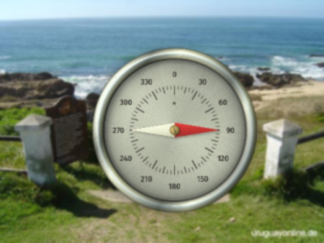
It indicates 90 °
